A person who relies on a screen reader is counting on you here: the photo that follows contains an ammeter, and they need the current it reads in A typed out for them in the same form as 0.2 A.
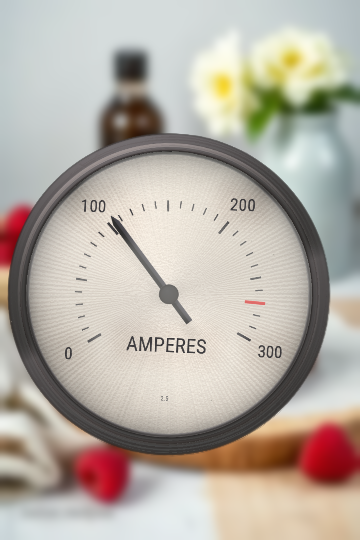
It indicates 105 A
